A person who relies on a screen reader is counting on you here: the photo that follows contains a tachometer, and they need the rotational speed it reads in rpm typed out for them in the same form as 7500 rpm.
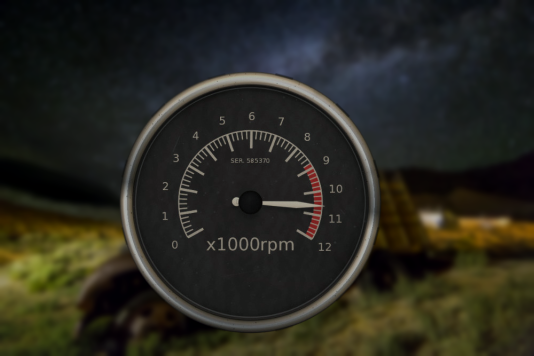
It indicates 10600 rpm
